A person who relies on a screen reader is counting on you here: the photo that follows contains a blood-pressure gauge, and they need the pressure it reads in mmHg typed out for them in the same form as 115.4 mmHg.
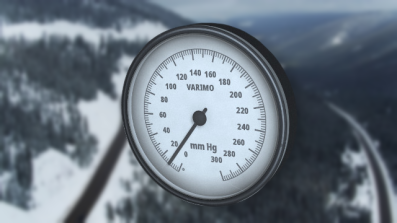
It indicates 10 mmHg
